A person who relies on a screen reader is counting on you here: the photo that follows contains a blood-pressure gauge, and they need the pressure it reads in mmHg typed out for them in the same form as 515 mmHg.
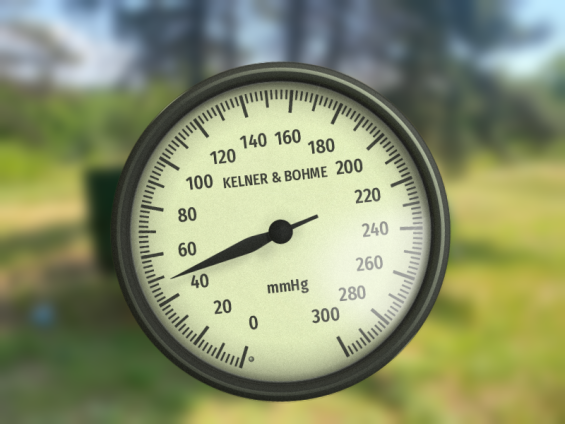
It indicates 48 mmHg
